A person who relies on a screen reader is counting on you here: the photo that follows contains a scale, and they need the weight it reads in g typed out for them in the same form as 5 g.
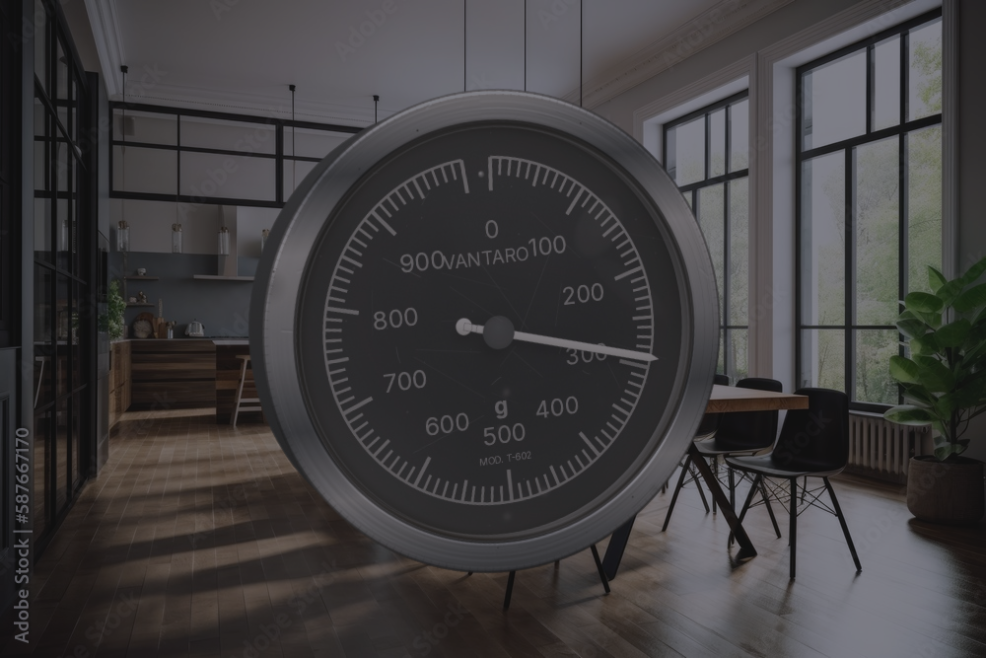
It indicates 290 g
